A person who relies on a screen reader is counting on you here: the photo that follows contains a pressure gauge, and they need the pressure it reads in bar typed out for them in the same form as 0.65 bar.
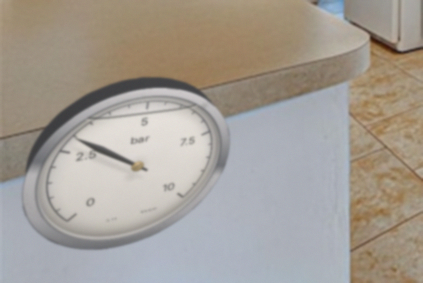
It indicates 3 bar
